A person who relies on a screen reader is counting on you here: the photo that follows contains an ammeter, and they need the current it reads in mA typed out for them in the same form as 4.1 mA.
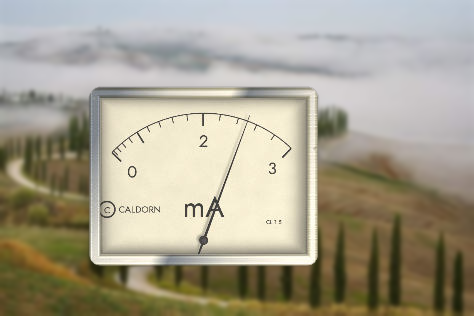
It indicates 2.5 mA
